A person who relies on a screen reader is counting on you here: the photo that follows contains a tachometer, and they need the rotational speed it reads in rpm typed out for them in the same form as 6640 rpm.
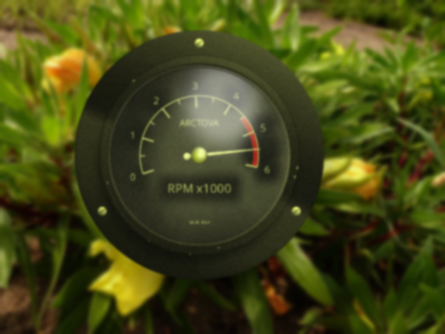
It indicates 5500 rpm
